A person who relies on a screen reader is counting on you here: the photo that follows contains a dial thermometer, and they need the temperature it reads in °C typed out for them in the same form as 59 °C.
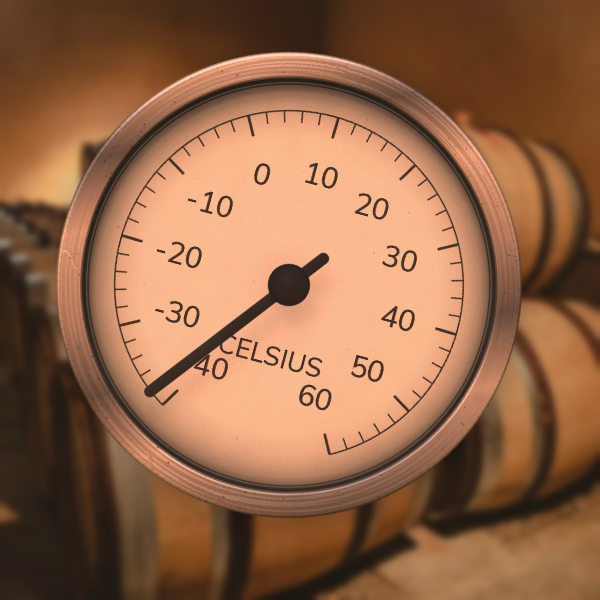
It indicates -38 °C
